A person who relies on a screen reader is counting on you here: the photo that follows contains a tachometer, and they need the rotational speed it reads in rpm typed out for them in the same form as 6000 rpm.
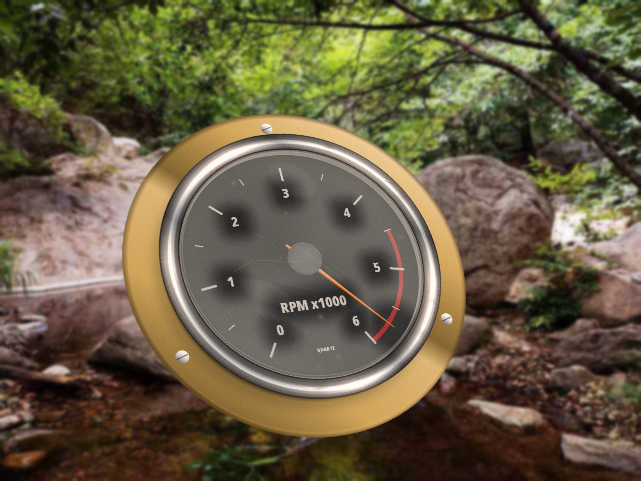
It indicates 5750 rpm
